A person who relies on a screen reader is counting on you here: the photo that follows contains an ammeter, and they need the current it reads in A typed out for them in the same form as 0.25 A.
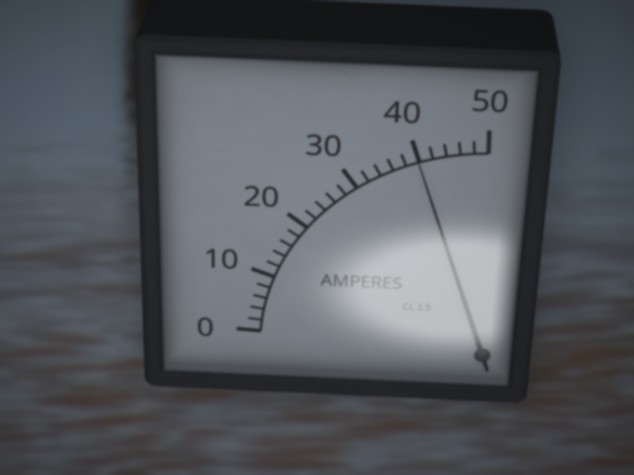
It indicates 40 A
